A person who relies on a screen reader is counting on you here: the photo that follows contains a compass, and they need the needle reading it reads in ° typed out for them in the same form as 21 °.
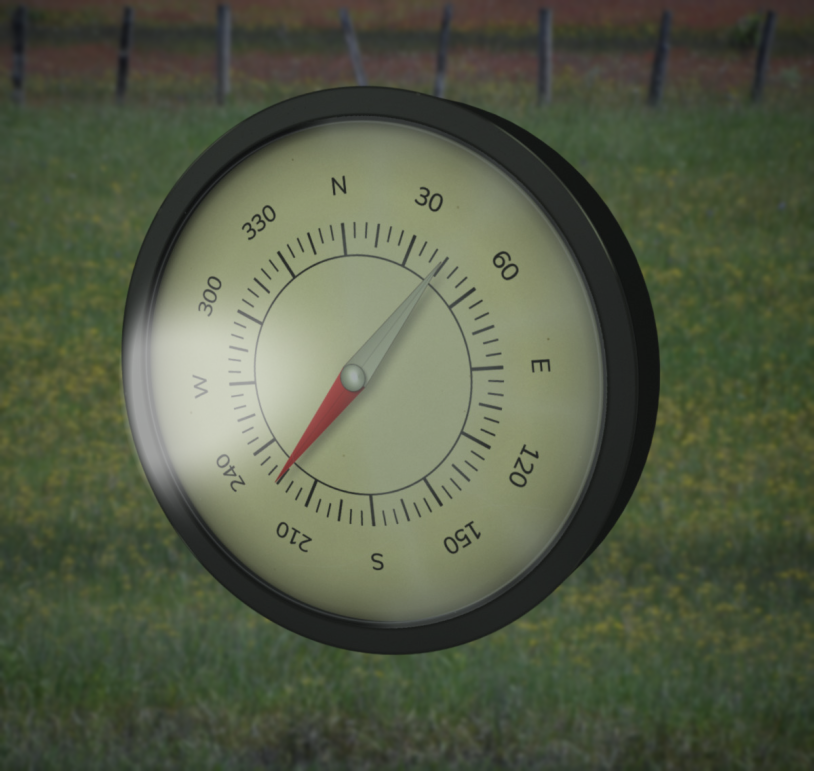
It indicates 225 °
